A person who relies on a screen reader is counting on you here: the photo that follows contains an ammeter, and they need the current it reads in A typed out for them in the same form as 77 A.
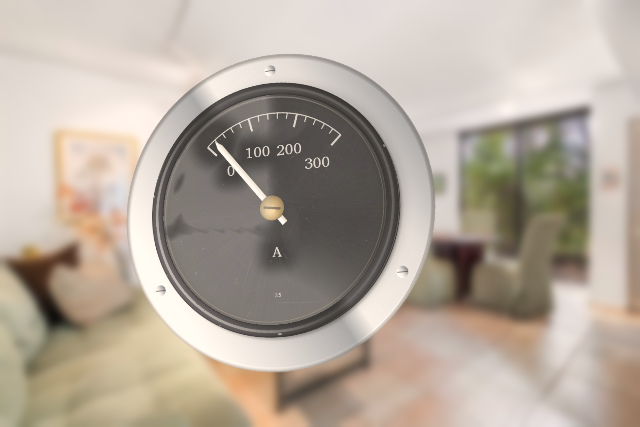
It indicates 20 A
